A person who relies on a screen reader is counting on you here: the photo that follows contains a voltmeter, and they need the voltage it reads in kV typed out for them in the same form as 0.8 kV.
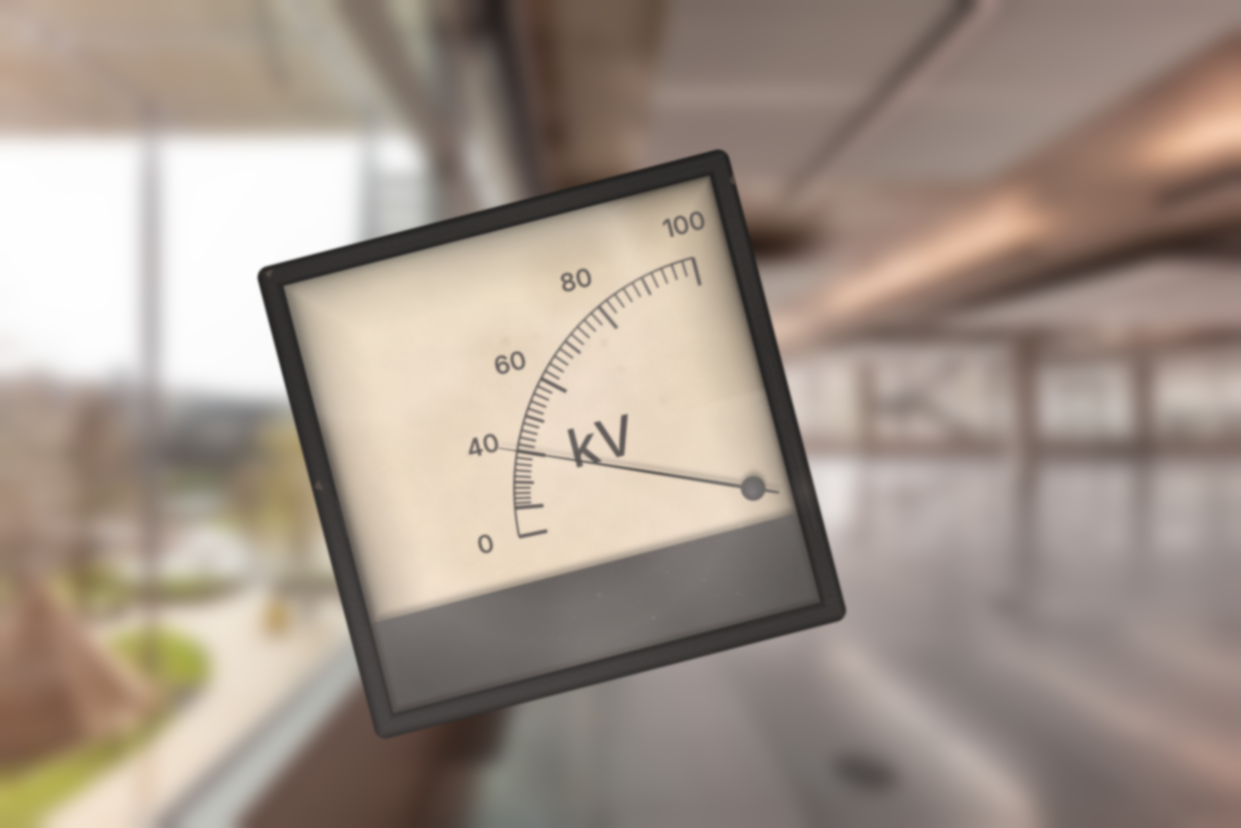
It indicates 40 kV
